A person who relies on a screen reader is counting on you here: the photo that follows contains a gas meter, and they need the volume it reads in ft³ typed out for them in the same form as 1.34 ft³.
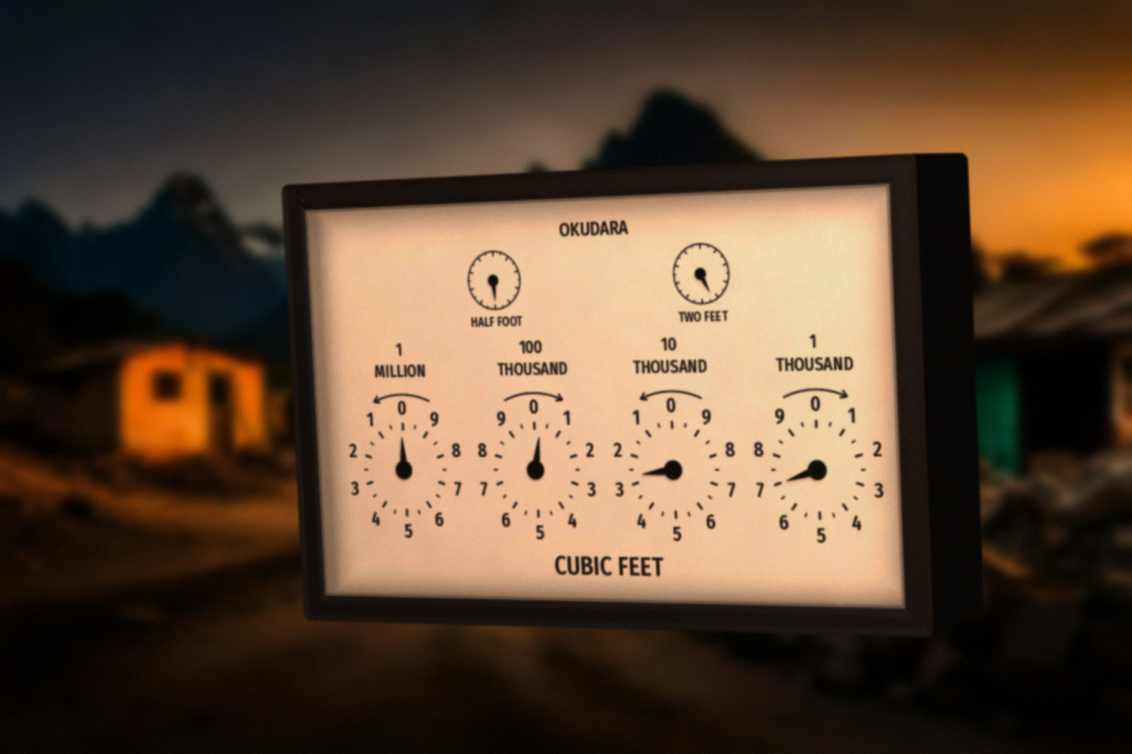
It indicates 2700 ft³
